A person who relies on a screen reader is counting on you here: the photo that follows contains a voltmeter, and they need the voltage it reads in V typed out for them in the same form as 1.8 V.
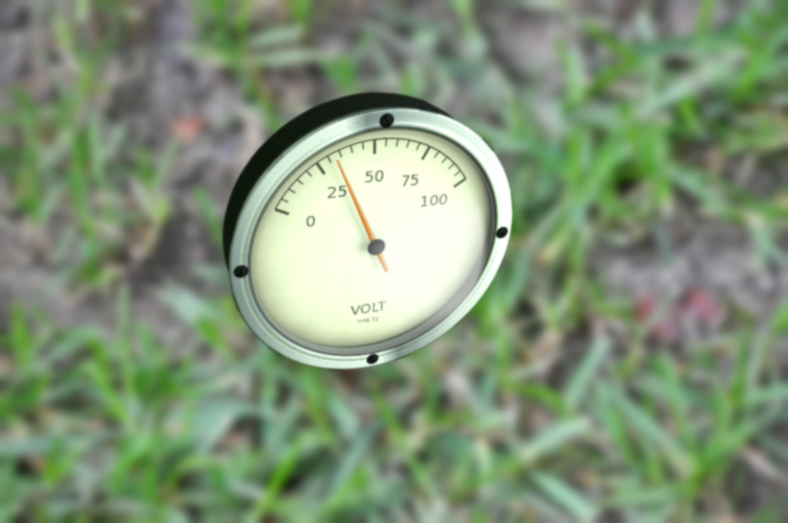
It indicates 32.5 V
